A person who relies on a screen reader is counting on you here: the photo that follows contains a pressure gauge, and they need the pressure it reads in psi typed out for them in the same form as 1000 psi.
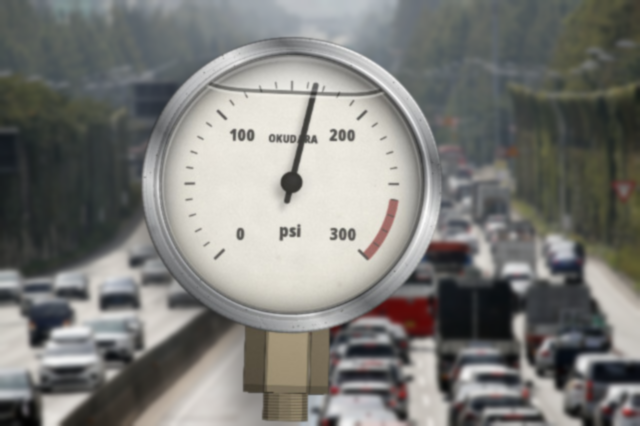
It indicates 165 psi
